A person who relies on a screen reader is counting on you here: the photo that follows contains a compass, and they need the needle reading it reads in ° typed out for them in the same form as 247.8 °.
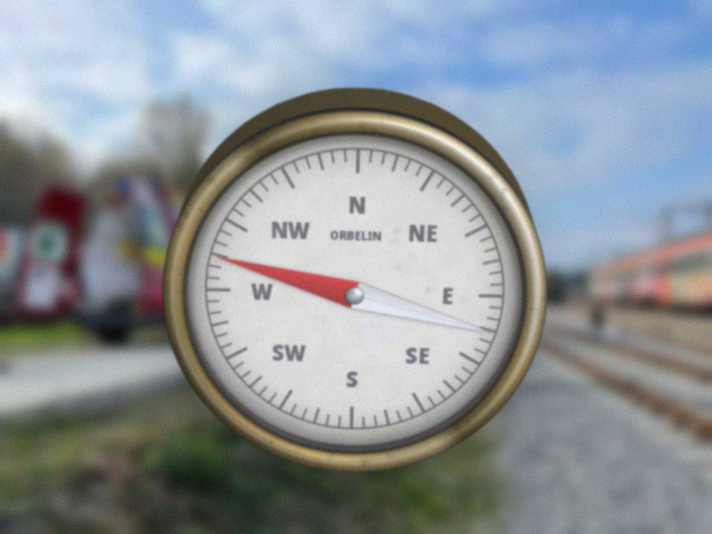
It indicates 285 °
